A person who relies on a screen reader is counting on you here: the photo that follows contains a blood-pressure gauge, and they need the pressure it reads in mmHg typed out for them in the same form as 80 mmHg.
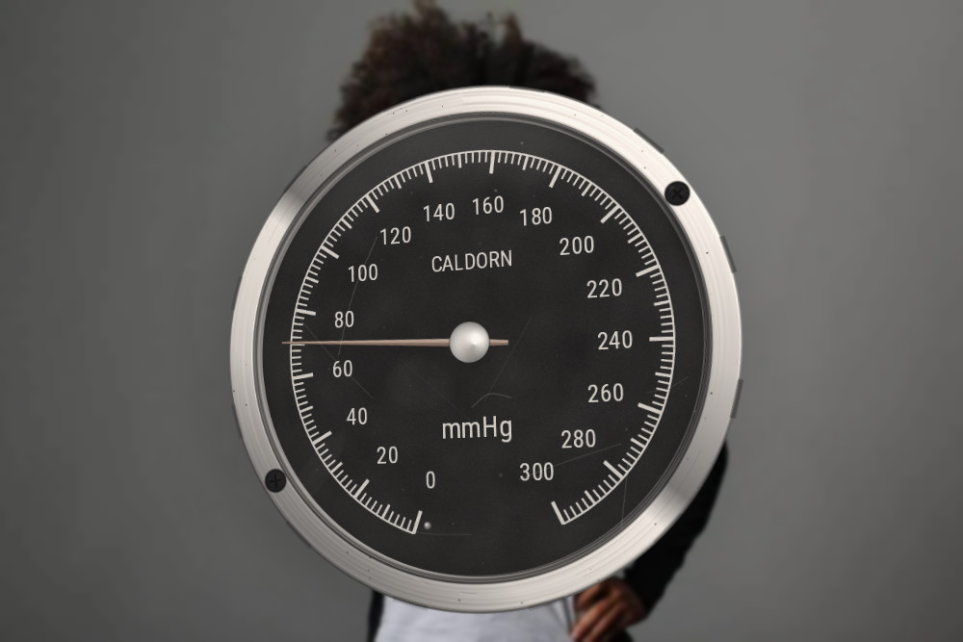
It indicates 70 mmHg
